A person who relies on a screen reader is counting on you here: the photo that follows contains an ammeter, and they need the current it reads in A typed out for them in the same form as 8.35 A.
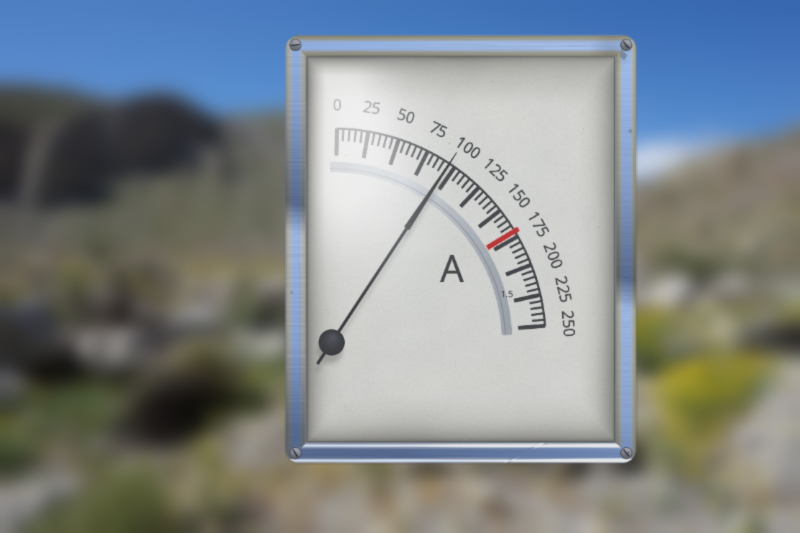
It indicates 95 A
